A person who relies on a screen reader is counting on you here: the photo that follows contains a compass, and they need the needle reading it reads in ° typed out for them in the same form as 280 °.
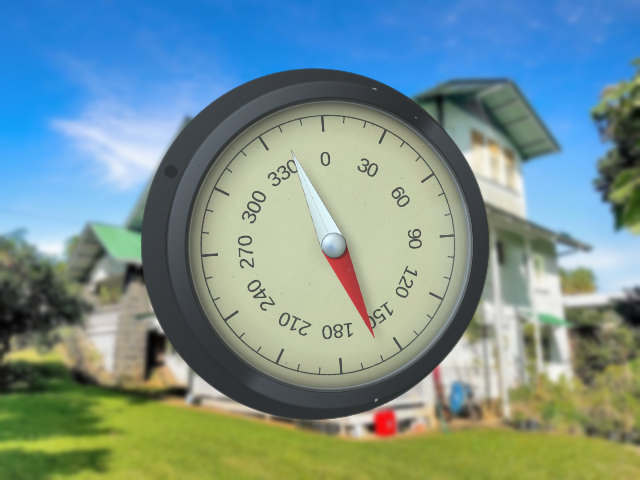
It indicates 160 °
